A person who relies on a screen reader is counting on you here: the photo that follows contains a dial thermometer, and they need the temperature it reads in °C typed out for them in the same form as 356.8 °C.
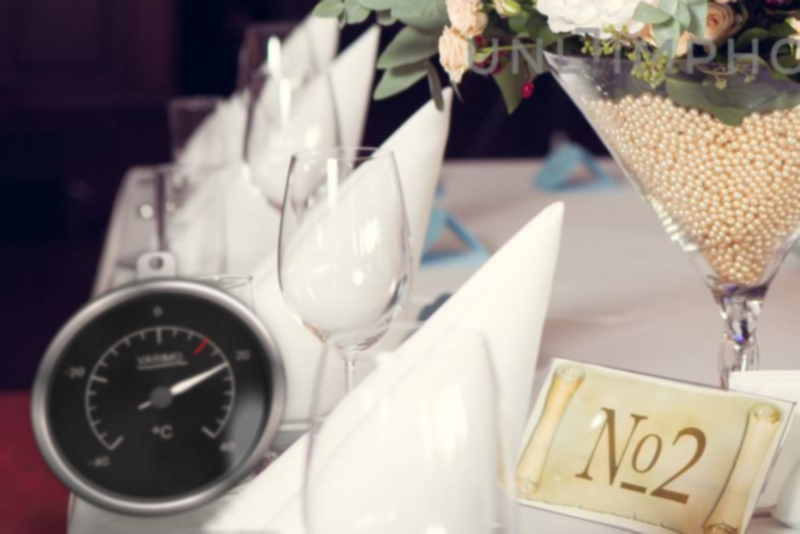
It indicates 20 °C
